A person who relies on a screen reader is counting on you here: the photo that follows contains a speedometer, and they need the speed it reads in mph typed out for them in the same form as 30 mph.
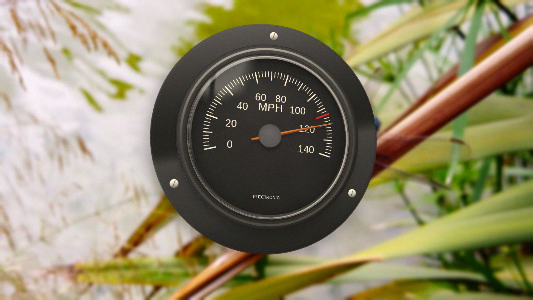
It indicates 120 mph
